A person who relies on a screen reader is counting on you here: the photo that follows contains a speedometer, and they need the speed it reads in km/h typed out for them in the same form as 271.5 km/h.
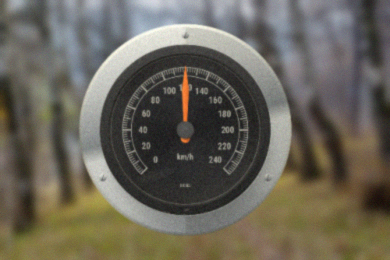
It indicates 120 km/h
